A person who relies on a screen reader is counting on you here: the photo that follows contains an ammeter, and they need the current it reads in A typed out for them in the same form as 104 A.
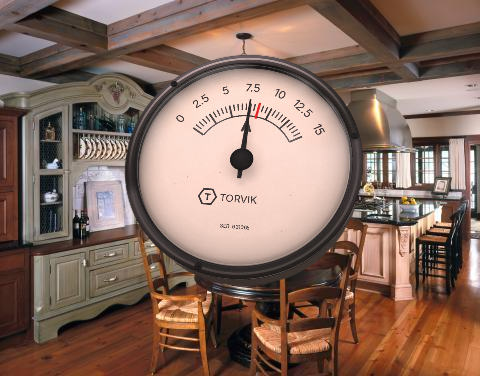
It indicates 7.5 A
